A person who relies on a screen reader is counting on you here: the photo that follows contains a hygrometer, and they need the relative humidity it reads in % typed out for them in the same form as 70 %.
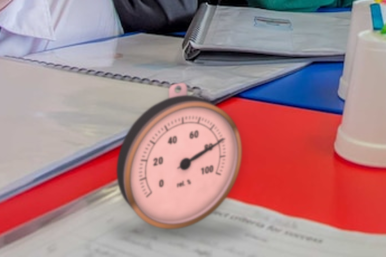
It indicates 80 %
